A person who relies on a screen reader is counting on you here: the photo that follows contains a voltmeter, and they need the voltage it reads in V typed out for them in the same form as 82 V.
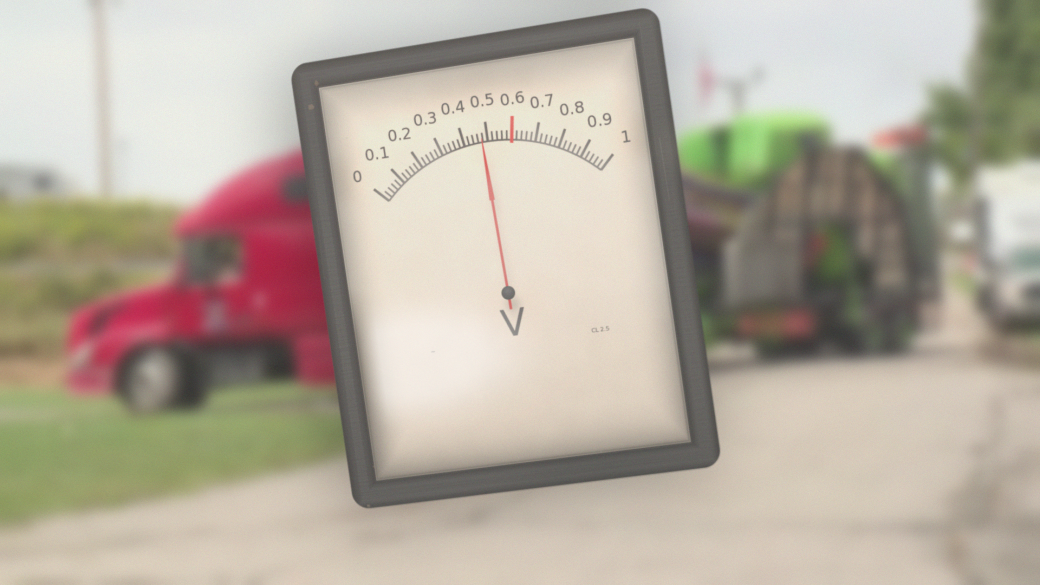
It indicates 0.48 V
